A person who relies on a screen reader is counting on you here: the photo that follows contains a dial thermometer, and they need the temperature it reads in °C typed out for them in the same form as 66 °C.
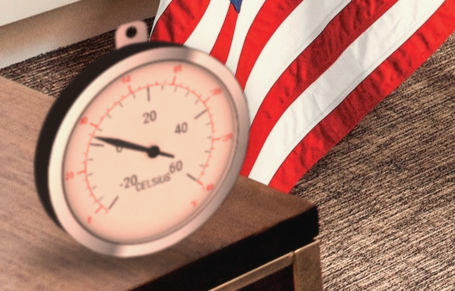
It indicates 2 °C
